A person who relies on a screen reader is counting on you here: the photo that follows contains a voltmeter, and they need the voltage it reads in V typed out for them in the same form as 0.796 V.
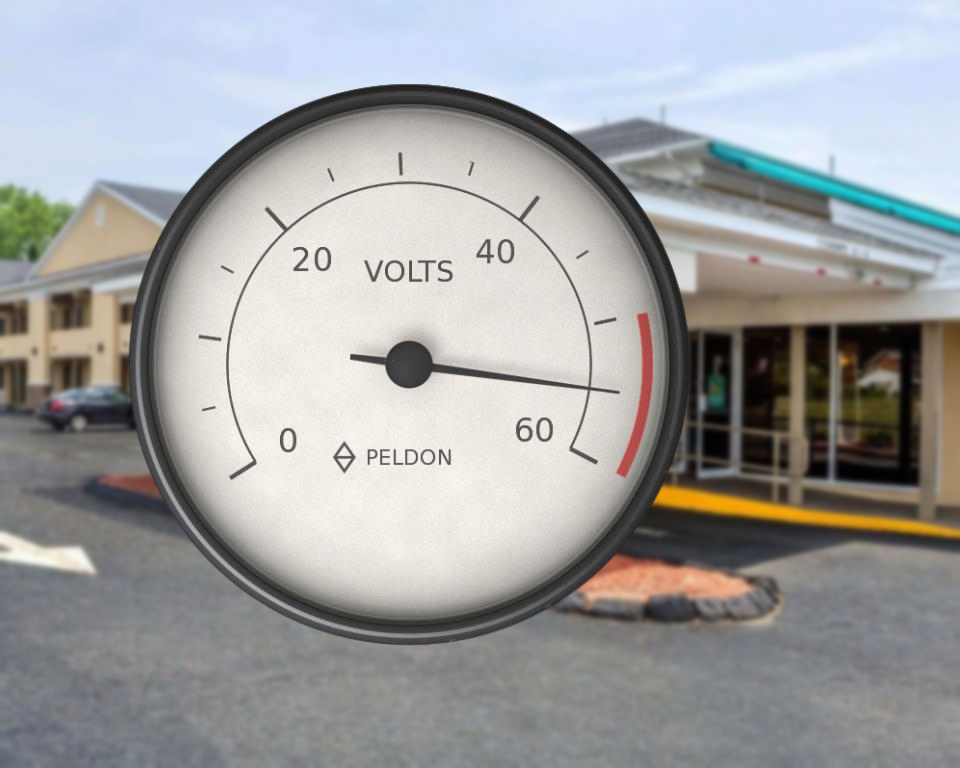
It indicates 55 V
